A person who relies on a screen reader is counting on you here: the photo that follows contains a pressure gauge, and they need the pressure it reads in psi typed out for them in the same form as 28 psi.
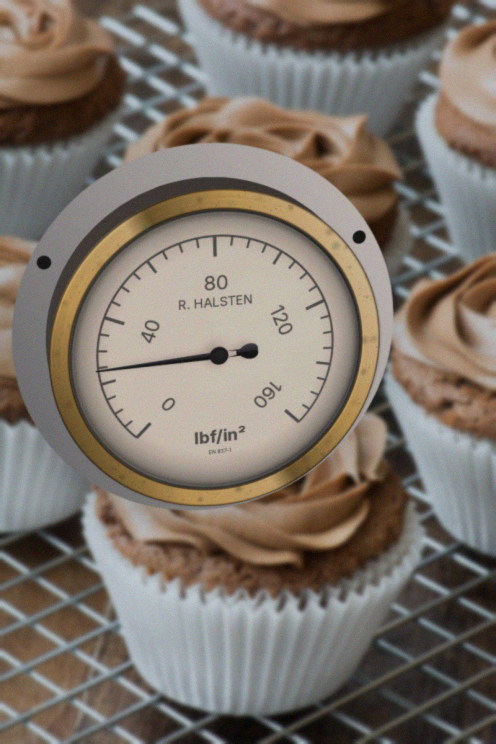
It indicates 25 psi
